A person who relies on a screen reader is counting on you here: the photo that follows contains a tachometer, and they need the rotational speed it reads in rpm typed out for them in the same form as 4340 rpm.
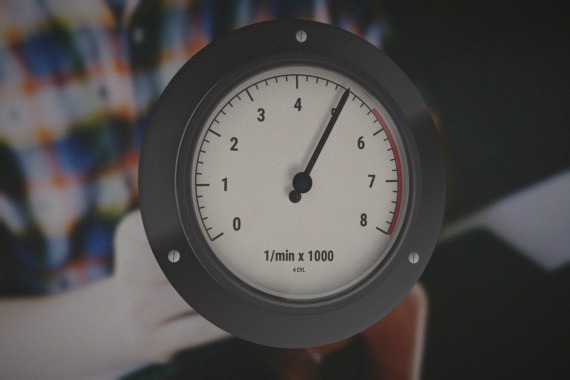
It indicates 5000 rpm
